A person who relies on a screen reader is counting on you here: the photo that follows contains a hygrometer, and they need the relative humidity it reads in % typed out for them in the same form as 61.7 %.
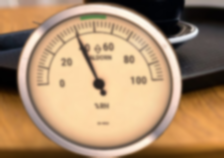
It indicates 40 %
